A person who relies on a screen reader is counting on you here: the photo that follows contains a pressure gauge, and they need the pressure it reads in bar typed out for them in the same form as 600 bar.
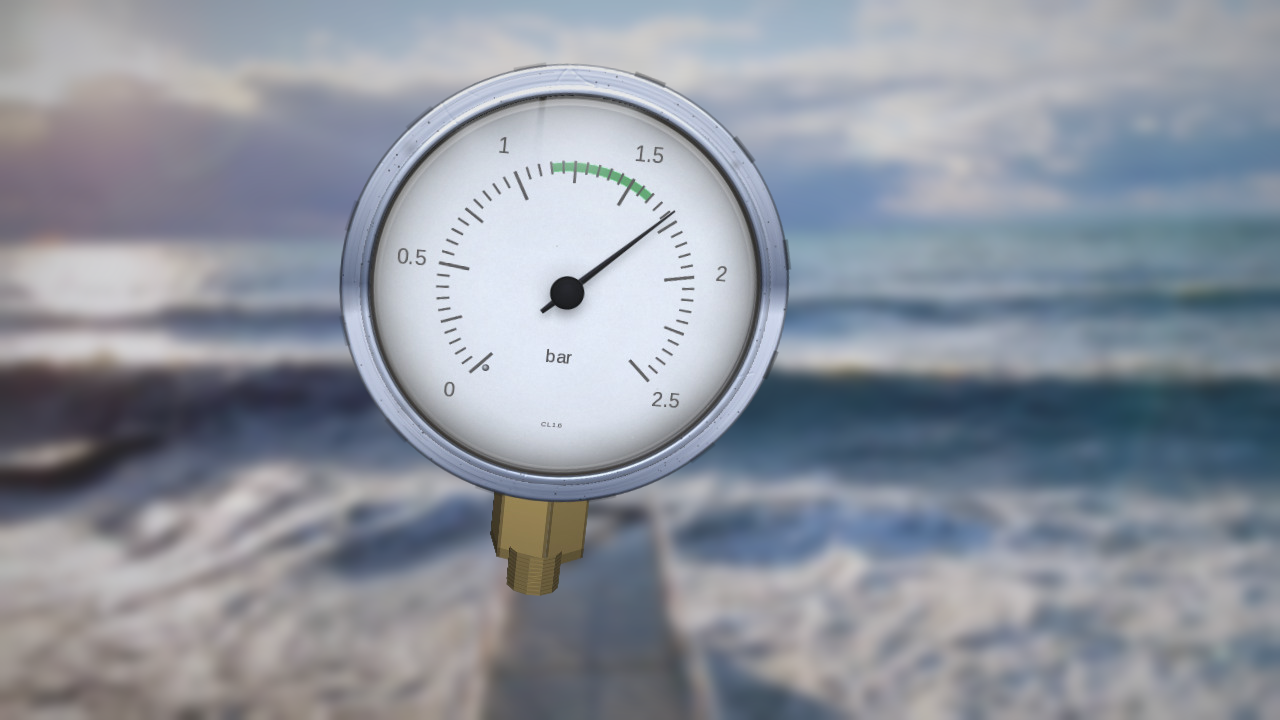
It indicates 1.7 bar
